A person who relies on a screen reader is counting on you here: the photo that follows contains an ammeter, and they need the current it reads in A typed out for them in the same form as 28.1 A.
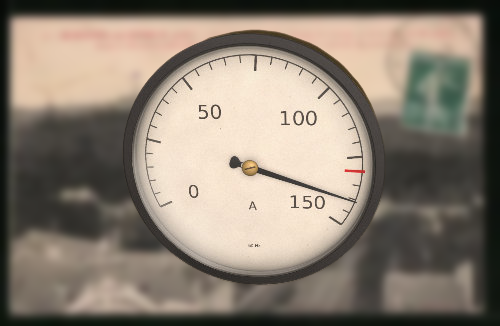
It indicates 140 A
